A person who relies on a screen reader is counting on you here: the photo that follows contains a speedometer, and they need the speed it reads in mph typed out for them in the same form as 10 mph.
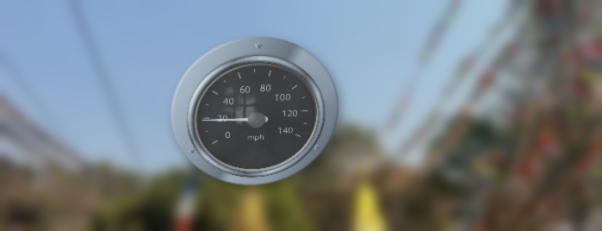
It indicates 20 mph
